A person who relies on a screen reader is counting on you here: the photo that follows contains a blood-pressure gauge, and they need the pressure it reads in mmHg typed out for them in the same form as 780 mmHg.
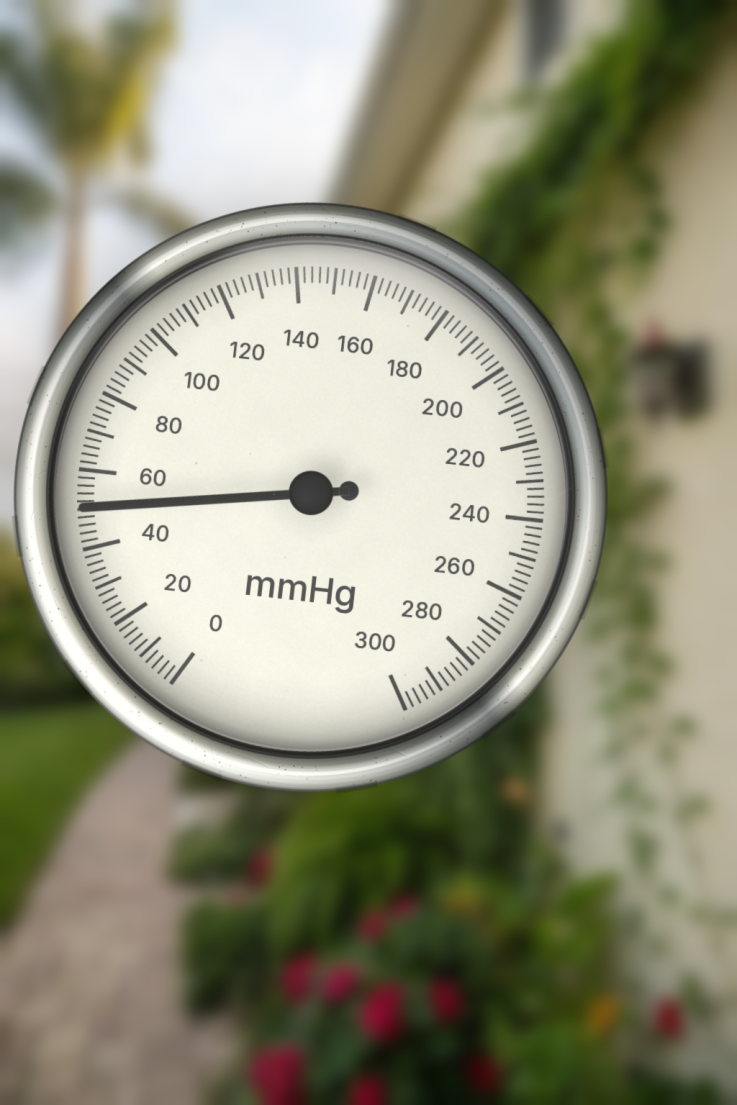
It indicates 50 mmHg
